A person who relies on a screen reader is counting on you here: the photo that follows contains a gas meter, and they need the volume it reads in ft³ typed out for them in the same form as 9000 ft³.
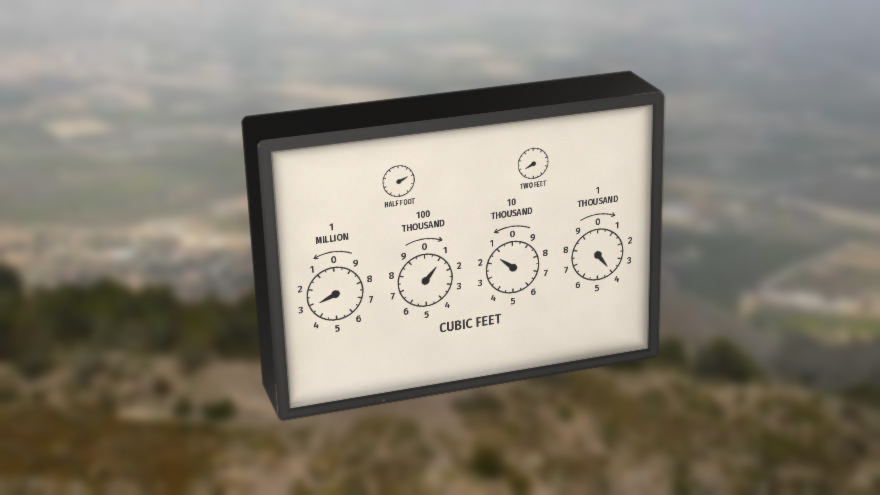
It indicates 311400 ft³
